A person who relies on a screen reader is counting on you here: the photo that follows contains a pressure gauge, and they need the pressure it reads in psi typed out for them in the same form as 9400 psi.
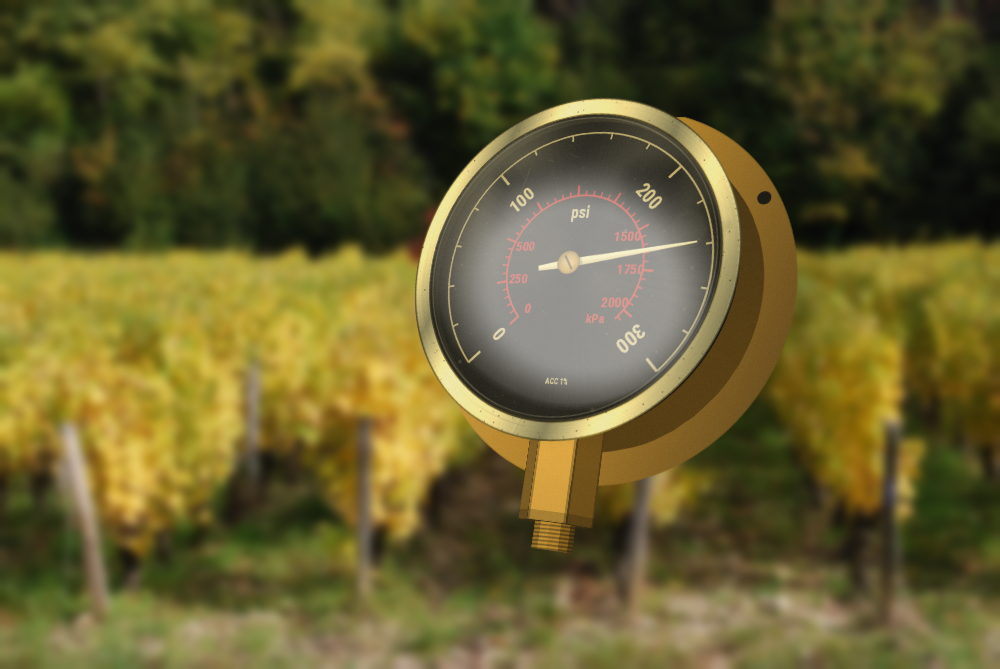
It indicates 240 psi
